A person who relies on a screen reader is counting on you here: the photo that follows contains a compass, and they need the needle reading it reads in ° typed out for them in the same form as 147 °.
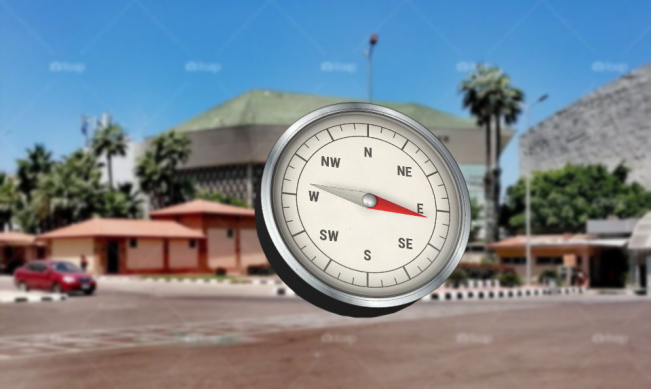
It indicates 100 °
